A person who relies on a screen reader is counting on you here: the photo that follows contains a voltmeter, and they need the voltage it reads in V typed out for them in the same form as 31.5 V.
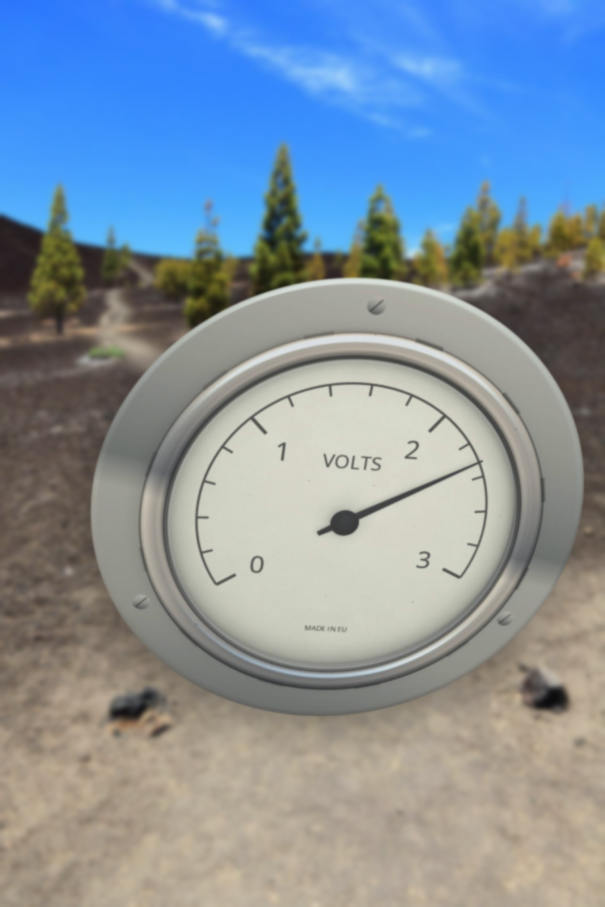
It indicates 2.3 V
